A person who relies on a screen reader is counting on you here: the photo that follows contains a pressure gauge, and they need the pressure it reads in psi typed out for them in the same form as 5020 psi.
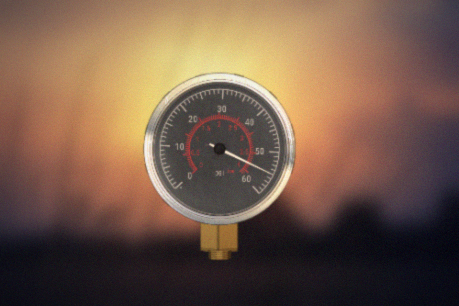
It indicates 55 psi
